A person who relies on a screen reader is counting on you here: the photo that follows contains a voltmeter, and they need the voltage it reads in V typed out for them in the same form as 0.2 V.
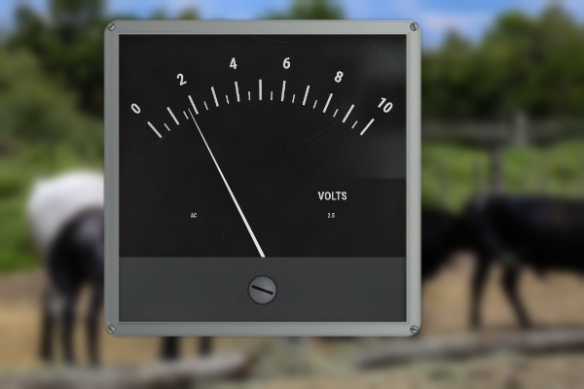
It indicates 1.75 V
